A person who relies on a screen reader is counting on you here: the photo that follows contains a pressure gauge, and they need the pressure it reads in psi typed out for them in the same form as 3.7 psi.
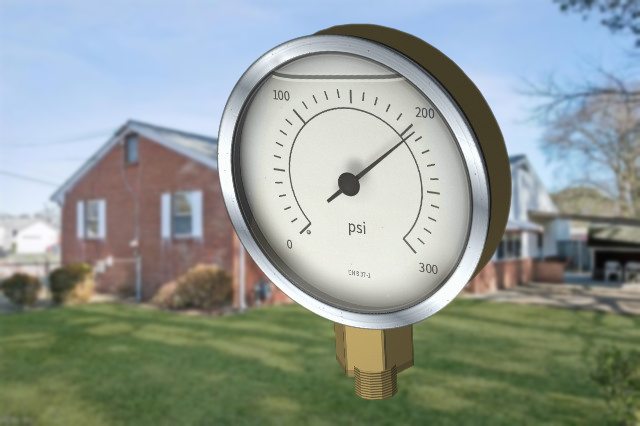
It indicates 205 psi
